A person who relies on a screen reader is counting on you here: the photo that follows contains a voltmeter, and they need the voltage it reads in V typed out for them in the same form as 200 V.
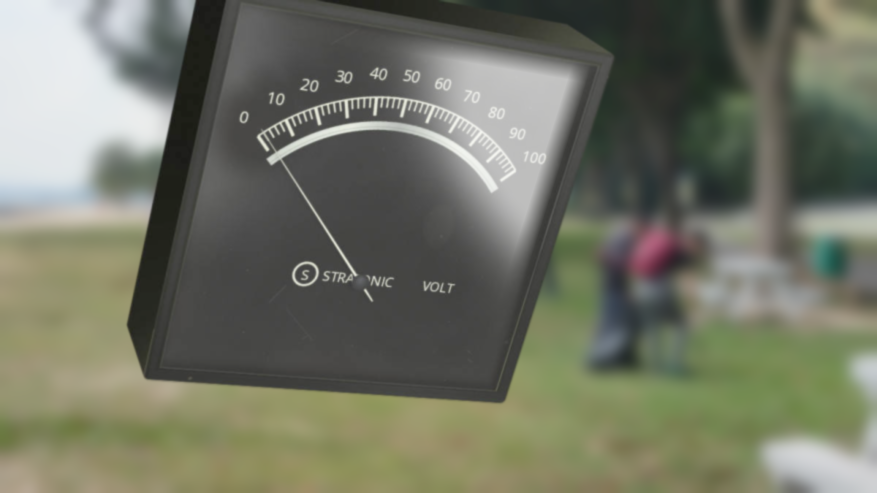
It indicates 2 V
